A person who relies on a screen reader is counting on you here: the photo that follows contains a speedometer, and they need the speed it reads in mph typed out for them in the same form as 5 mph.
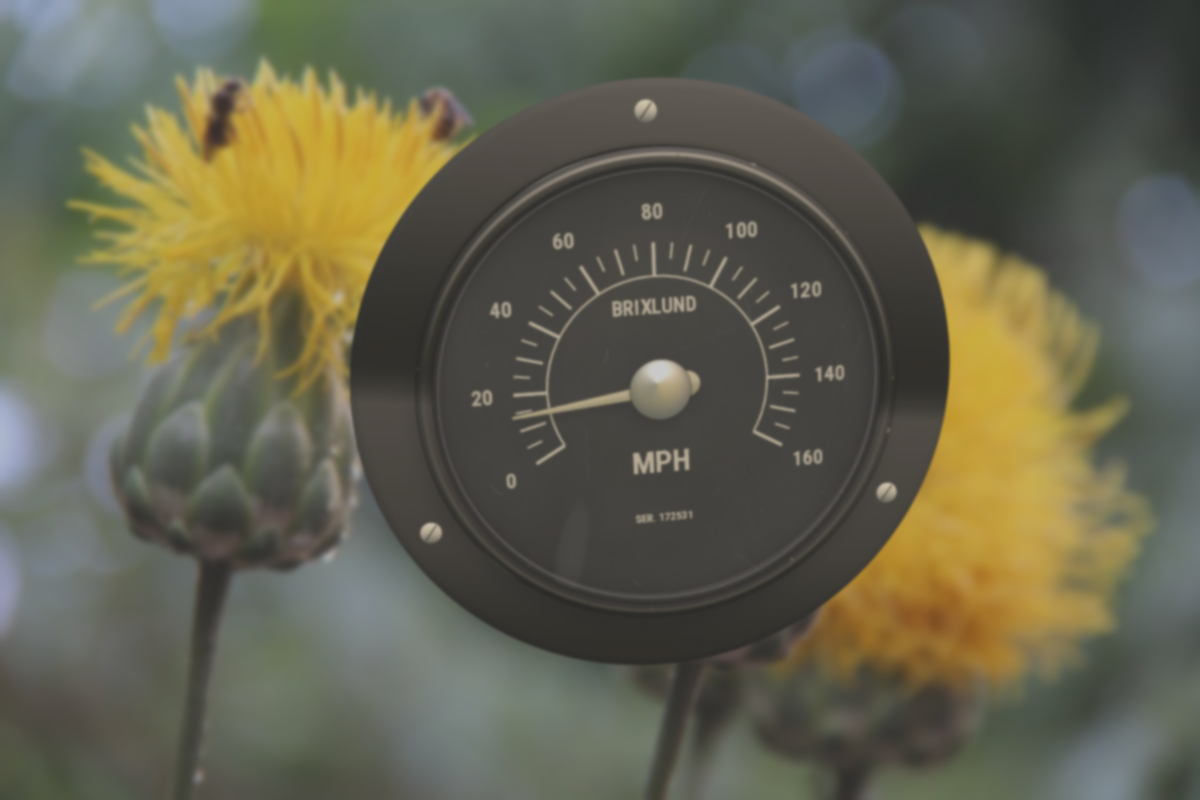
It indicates 15 mph
